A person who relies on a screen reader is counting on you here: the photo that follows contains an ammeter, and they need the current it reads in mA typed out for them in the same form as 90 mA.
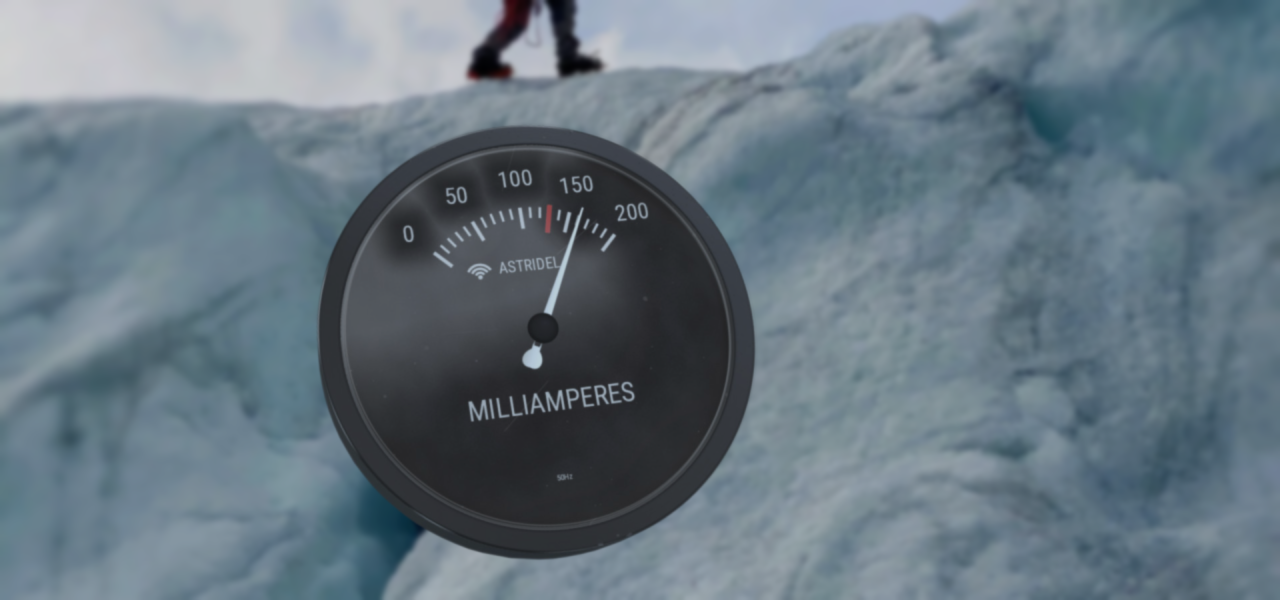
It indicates 160 mA
